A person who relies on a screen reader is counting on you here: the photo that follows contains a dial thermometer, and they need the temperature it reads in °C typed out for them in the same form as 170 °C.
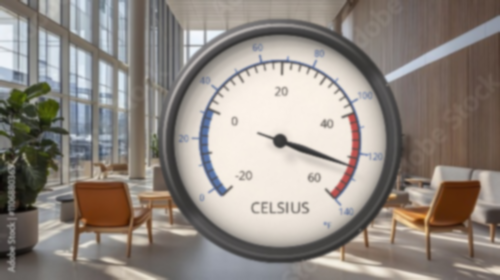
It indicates 52 °C
